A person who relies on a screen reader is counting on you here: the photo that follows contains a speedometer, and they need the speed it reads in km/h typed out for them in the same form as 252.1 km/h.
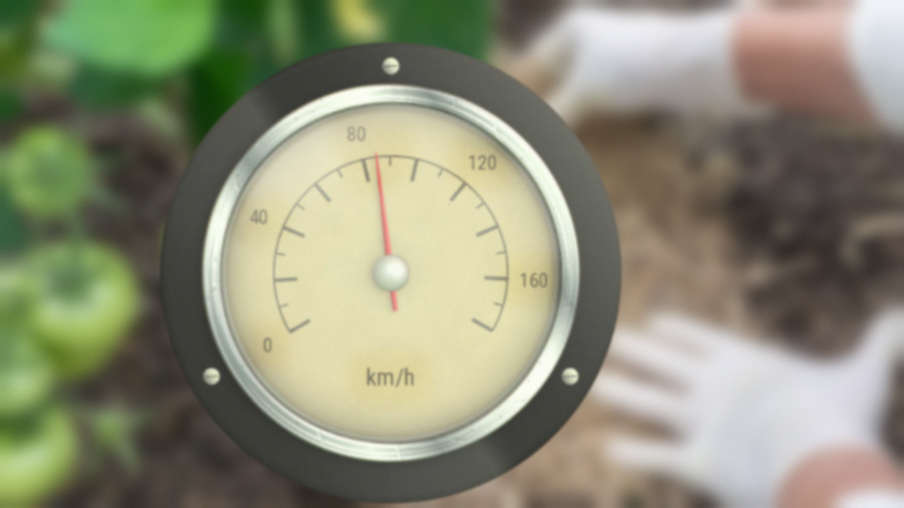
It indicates 85 km/h
